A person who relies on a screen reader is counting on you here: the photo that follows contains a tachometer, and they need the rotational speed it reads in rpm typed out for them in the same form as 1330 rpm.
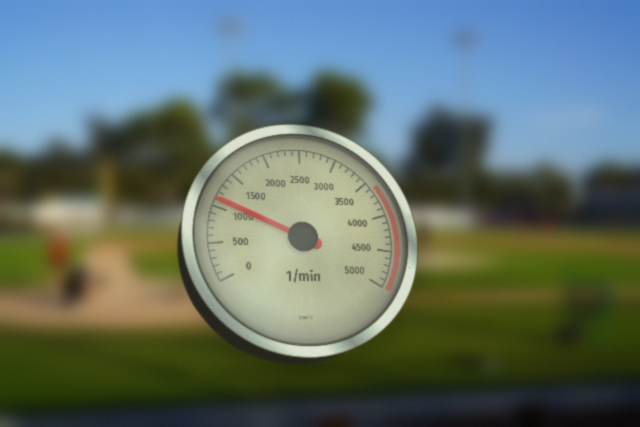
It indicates 1100 rpm
